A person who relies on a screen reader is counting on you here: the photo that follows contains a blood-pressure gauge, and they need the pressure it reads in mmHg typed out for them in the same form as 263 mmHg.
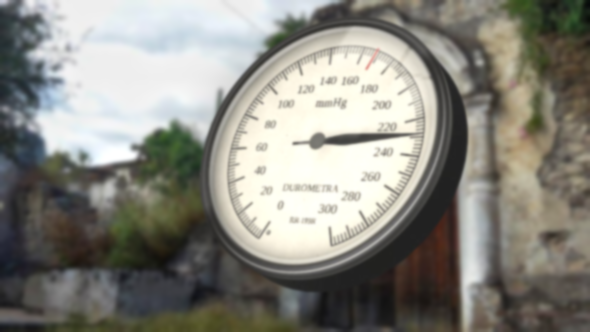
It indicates 230 mmHg
